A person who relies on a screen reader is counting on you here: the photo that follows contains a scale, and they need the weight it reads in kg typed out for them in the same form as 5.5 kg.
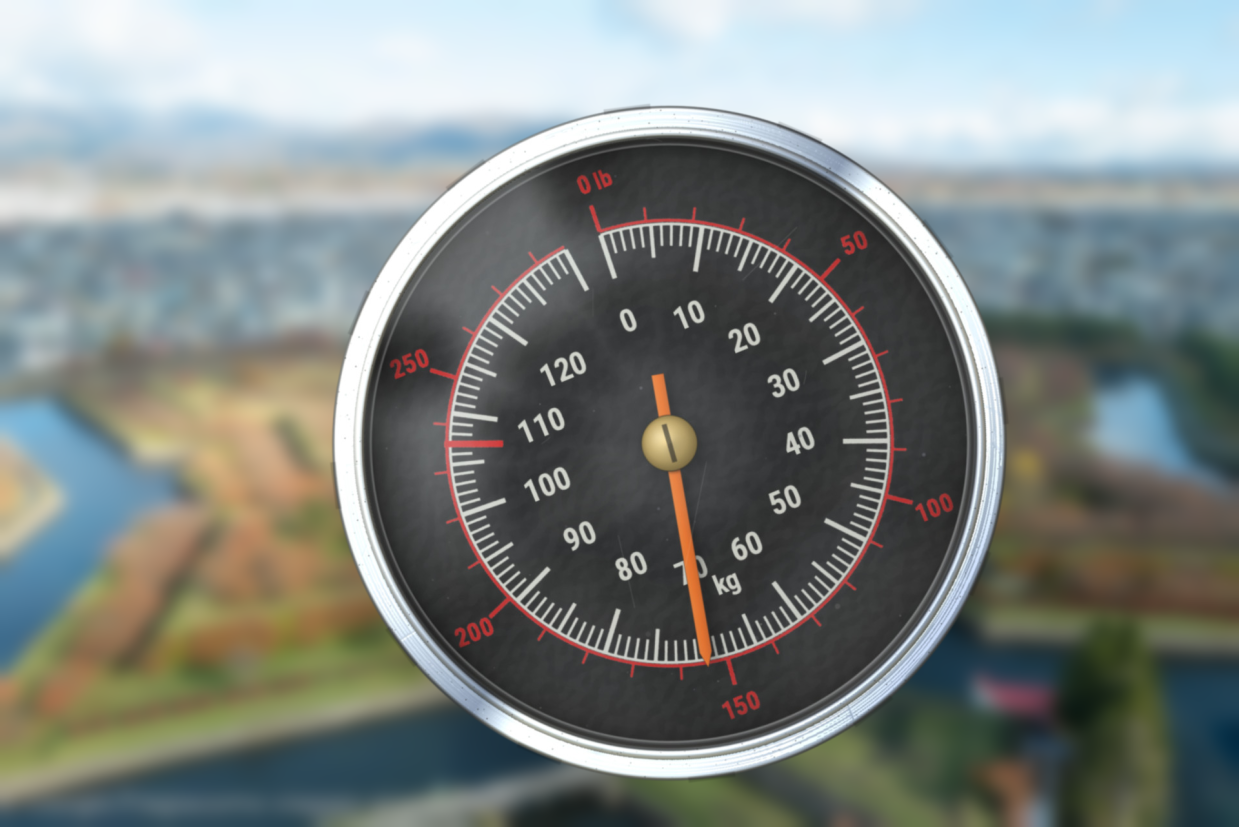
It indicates 70 kg
